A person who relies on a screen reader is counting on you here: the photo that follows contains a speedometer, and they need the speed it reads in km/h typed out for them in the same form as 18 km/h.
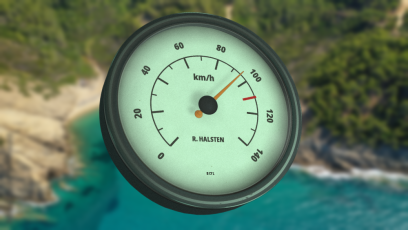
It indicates 95 km/h
